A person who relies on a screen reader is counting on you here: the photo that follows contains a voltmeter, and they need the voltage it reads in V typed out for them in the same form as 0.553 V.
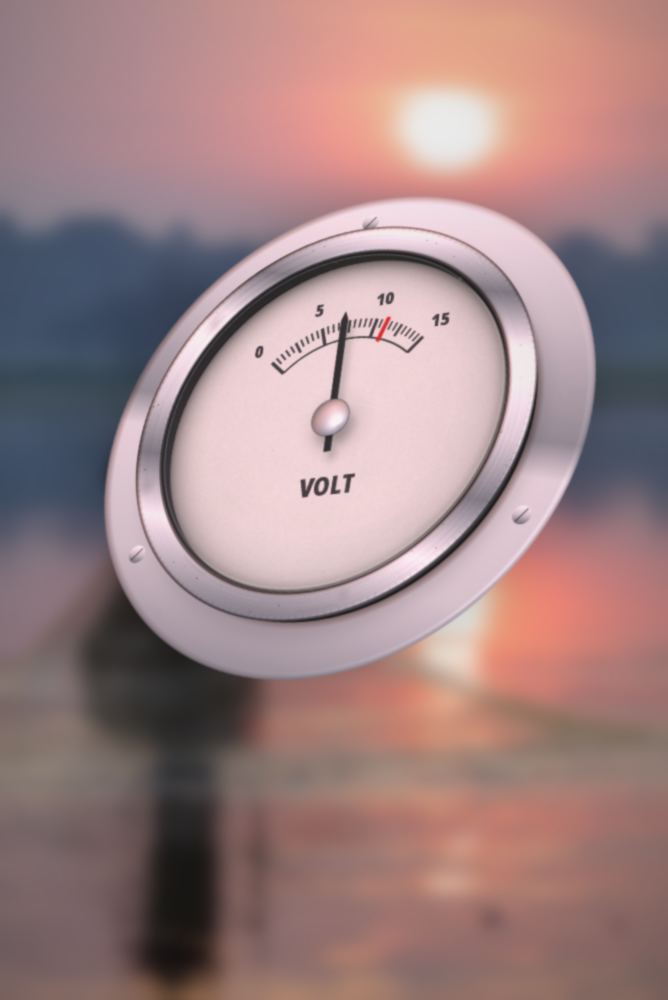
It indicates 7.5 V
